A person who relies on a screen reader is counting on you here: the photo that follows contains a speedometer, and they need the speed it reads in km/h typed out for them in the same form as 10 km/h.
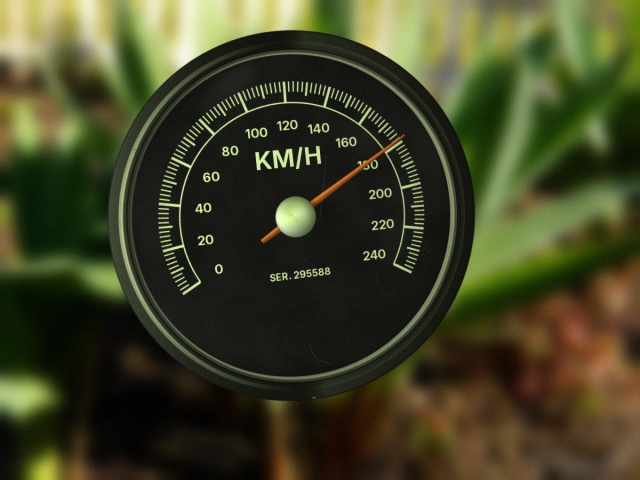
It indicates 178 km/h
